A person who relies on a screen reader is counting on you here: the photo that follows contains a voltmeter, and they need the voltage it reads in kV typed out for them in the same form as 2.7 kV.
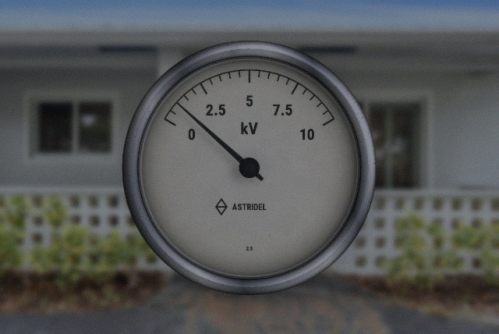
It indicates 1 kV
